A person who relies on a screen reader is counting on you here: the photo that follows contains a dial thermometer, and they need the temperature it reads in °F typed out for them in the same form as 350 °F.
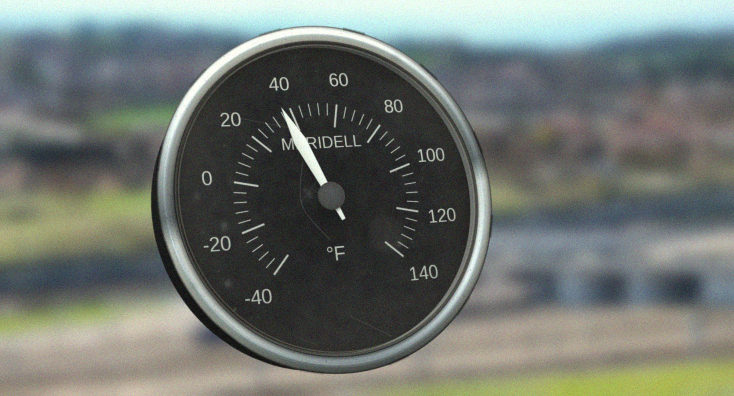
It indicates 36 °F
